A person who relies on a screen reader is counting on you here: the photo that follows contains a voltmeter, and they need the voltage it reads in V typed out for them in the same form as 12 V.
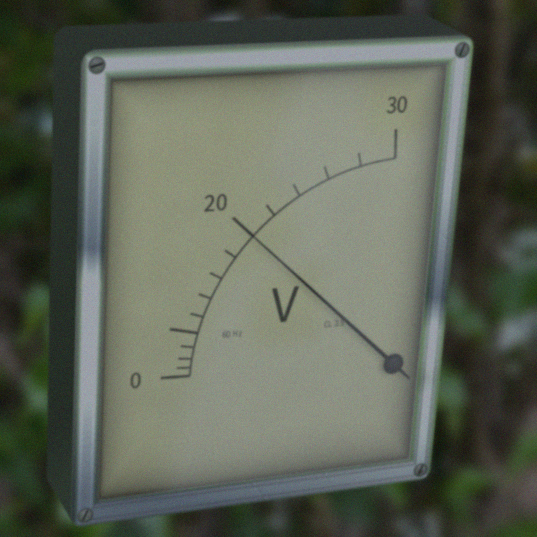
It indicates 20 V
